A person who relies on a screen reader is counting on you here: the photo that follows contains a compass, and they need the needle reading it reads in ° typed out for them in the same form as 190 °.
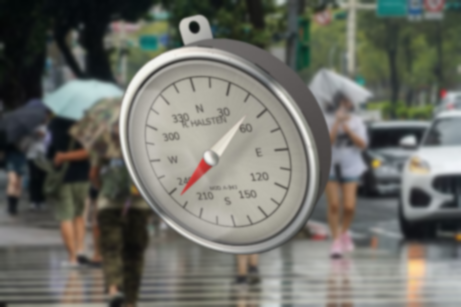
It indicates 232.5 °
